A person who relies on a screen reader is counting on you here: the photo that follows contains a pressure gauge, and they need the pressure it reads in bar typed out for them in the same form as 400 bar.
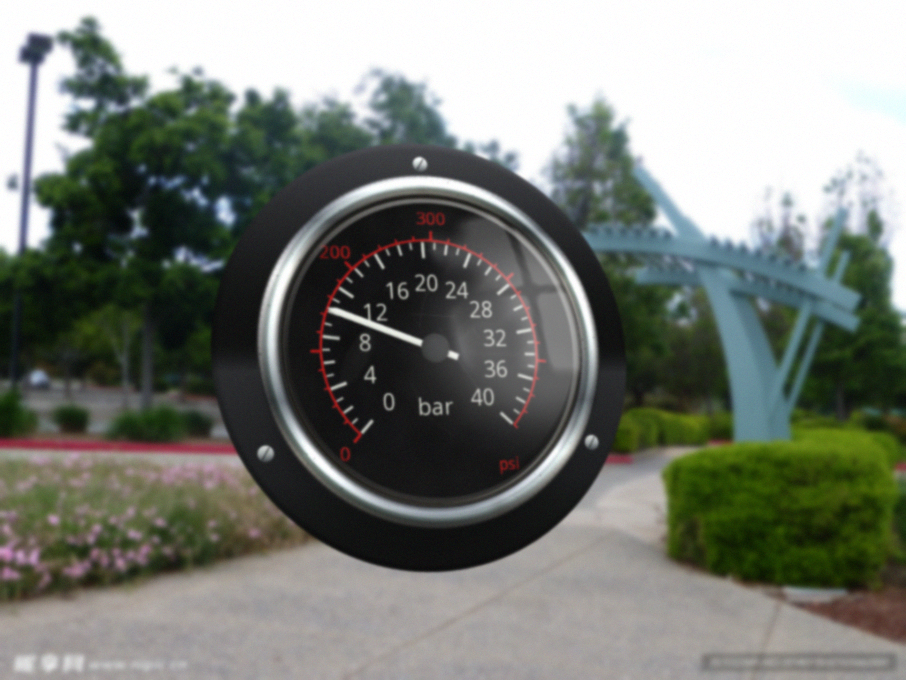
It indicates 10 bar
